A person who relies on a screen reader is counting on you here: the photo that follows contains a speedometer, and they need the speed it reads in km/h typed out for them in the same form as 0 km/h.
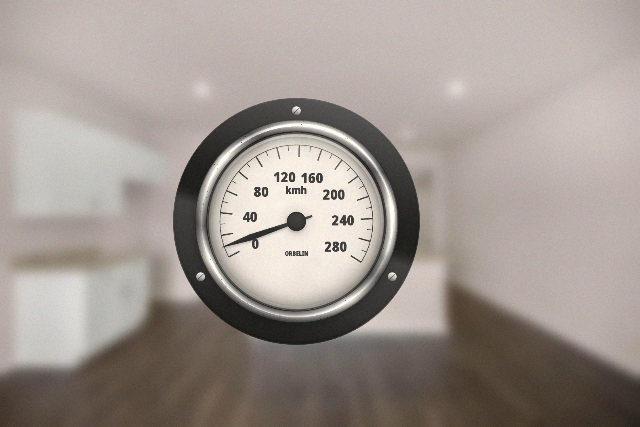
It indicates 10 km/h
